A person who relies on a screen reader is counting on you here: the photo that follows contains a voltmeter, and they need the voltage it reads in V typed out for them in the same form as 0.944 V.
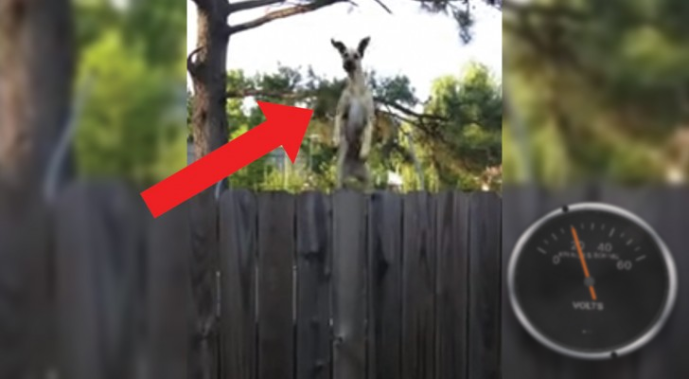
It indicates 20 V
